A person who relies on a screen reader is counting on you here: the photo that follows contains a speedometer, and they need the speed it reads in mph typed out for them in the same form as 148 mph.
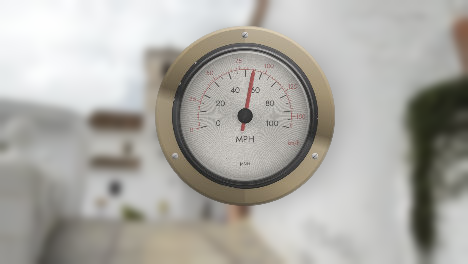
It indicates 55 mph
